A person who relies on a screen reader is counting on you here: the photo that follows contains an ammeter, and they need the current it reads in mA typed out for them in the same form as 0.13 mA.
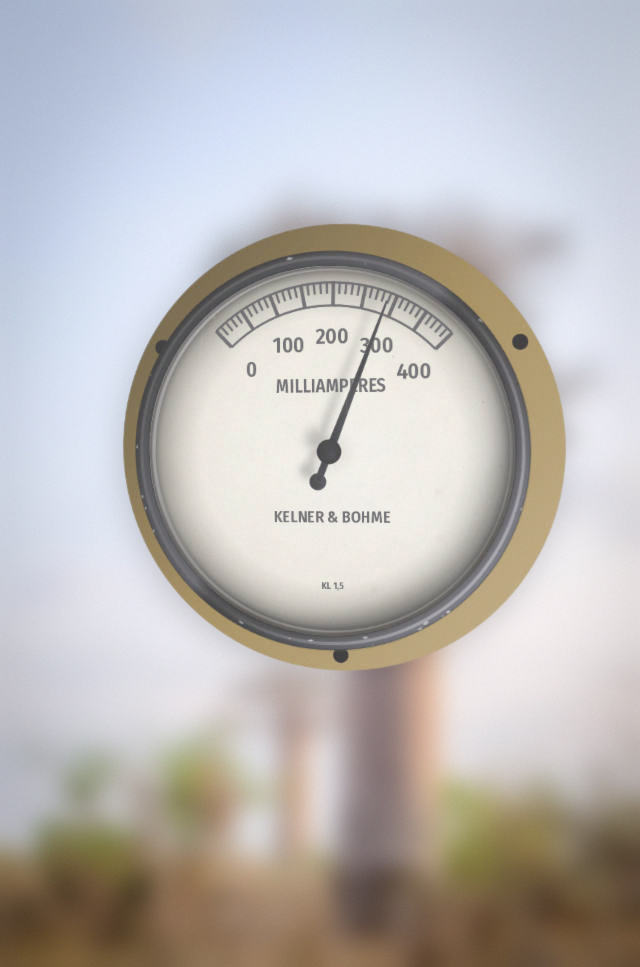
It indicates 290 mA
